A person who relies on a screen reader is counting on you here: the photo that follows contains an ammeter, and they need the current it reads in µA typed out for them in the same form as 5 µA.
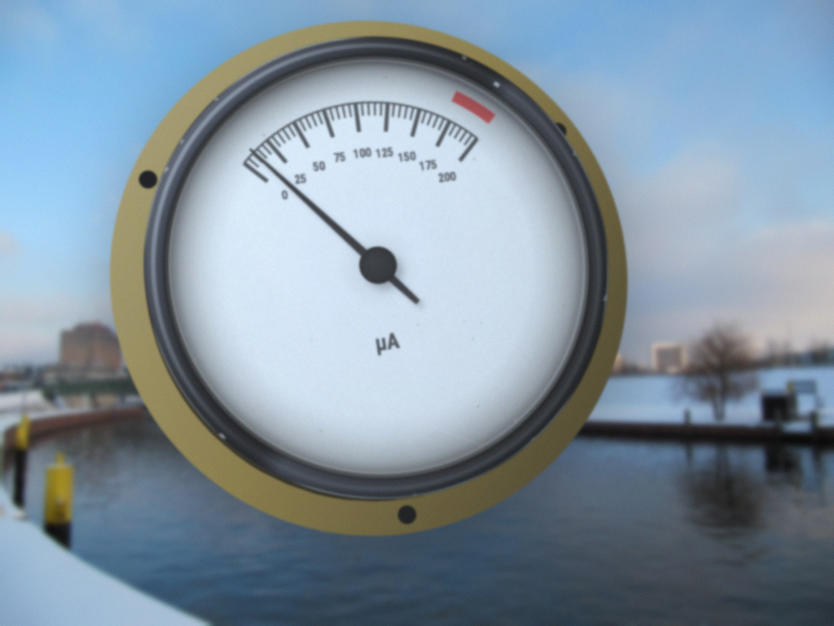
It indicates 10 µA
